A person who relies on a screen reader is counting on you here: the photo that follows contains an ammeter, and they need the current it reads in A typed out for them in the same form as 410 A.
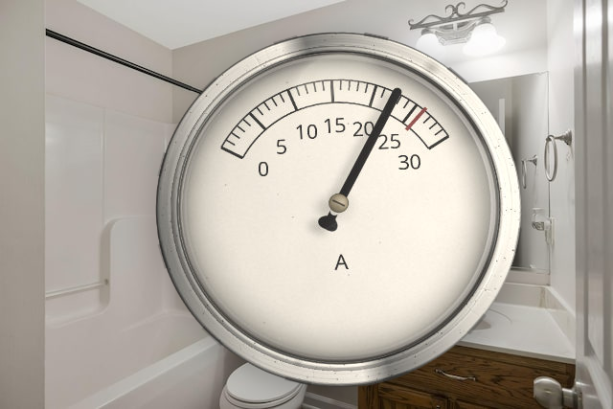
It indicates 22.5 A
